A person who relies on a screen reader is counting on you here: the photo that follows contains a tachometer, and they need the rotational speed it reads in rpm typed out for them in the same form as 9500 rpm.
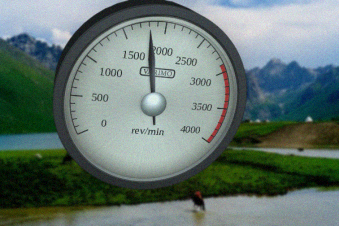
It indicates 1800 rpm
